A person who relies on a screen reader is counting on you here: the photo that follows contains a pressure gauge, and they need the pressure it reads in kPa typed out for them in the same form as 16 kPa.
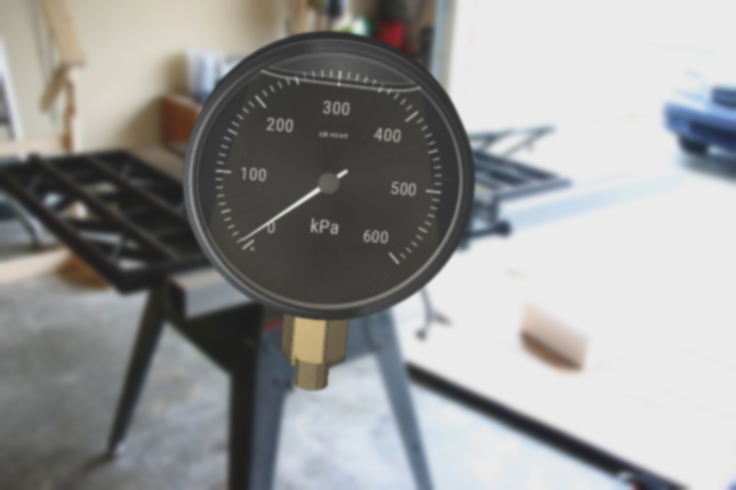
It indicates 10 kPa
